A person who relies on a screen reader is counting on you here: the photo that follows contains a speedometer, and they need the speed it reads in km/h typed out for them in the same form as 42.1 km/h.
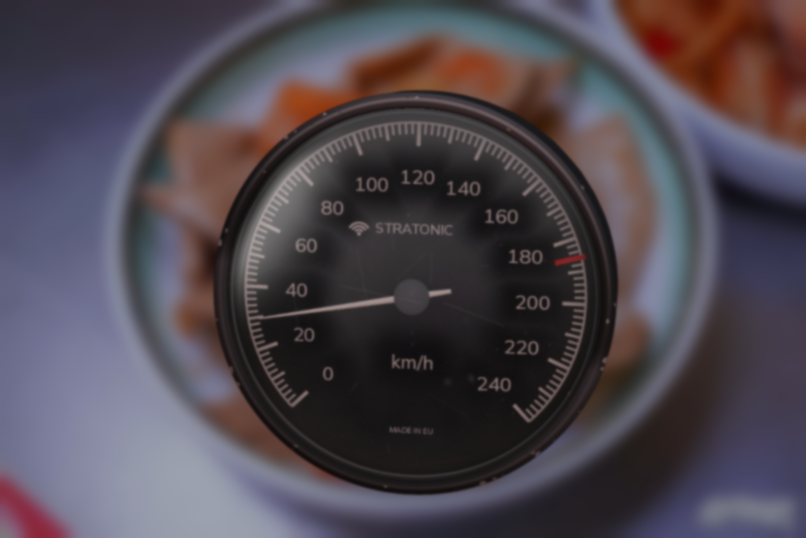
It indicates 30 km/h
